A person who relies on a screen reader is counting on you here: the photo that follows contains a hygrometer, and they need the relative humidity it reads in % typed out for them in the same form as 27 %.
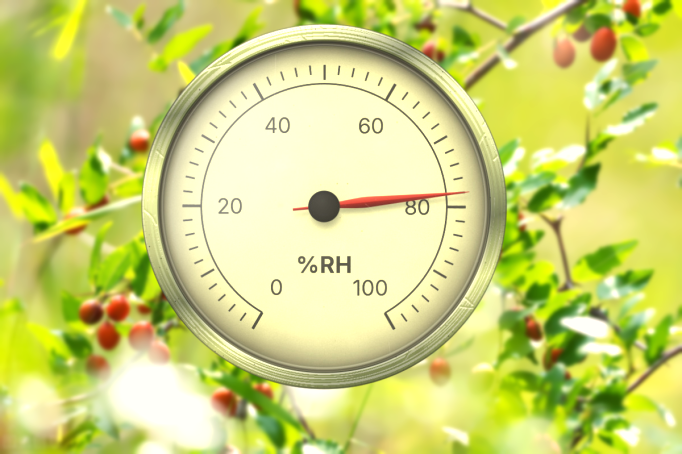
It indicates 78 %
